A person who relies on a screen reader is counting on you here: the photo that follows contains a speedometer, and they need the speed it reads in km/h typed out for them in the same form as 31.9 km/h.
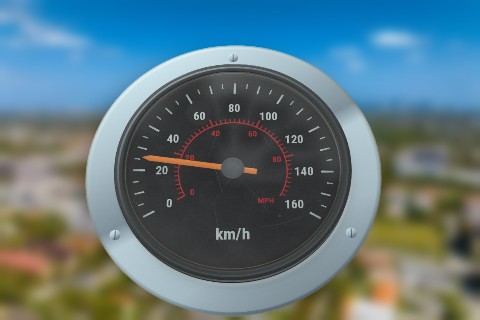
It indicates 25 km/h
